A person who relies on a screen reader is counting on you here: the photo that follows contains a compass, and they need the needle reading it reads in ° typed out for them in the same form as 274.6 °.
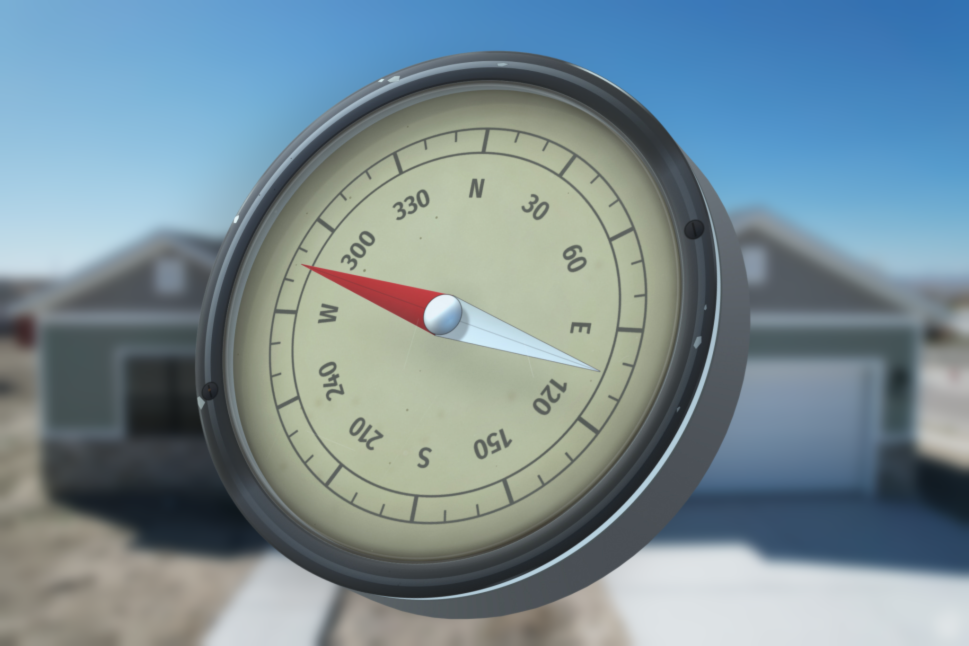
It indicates 285 °
